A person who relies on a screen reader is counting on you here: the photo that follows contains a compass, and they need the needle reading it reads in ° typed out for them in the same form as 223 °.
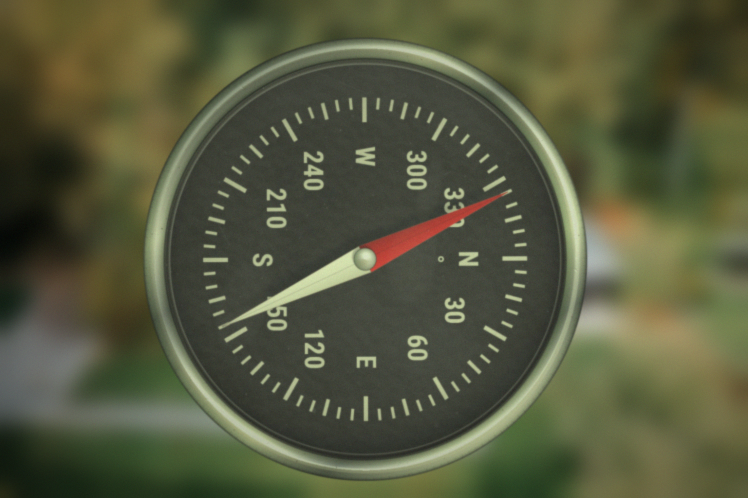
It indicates 335 °
